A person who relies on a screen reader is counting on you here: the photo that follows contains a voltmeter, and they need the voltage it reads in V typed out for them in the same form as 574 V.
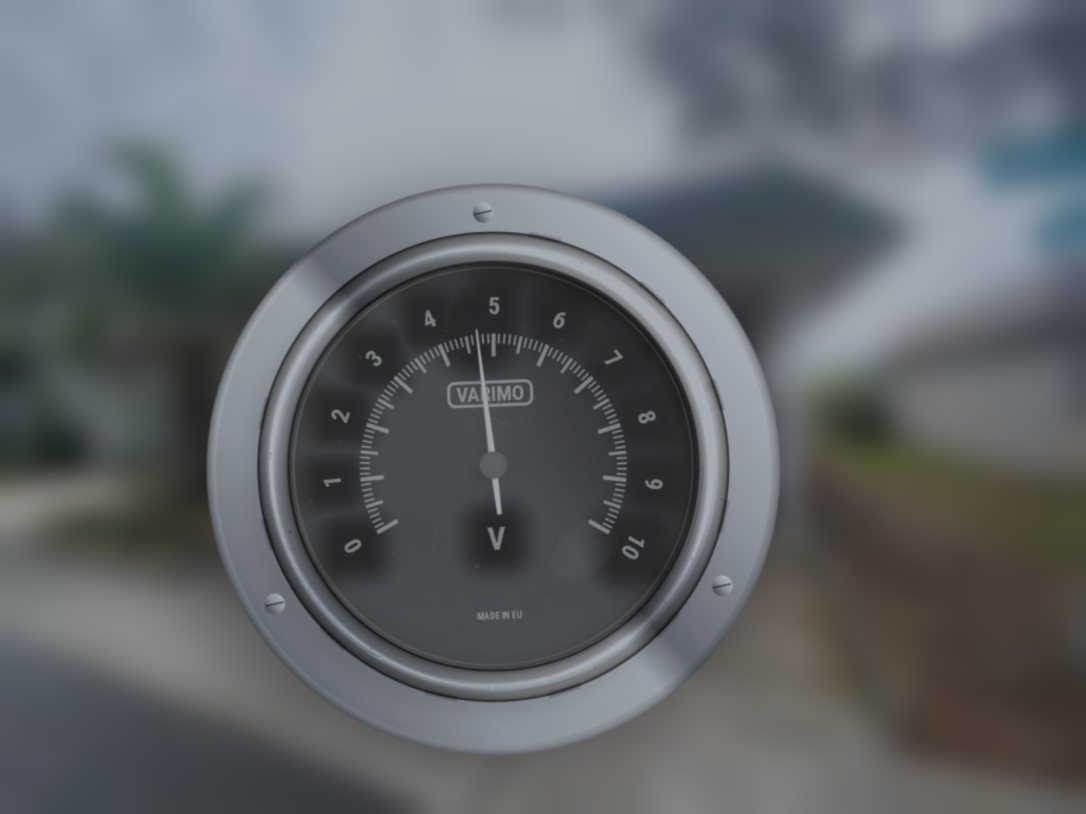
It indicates 4.7 V
